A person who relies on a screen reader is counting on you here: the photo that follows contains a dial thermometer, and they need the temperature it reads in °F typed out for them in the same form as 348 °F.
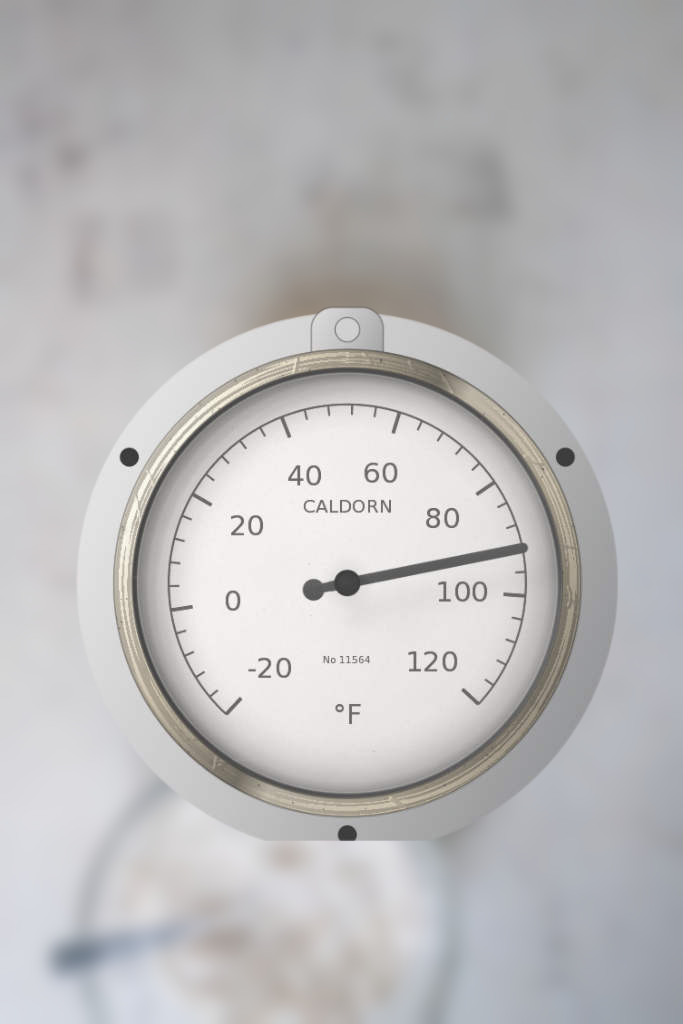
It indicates 92 °F
